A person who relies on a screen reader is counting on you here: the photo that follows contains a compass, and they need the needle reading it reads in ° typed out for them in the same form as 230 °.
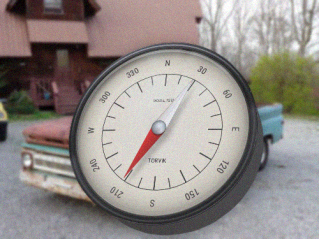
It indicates 210 °
